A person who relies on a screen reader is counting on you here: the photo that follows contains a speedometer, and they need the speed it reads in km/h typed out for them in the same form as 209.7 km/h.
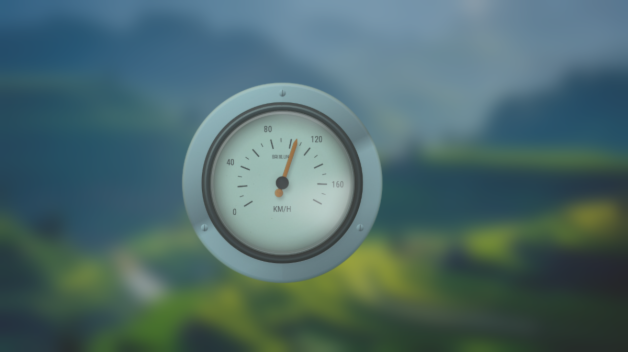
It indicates 105 km/h
